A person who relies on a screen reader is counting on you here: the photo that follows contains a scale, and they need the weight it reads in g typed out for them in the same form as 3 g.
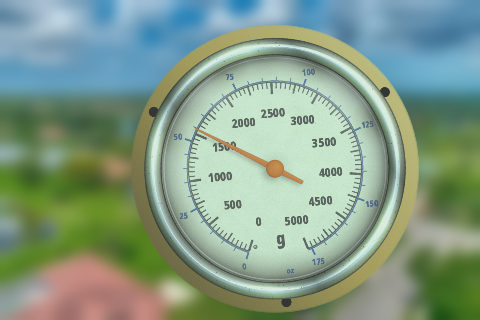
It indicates 1550 g
